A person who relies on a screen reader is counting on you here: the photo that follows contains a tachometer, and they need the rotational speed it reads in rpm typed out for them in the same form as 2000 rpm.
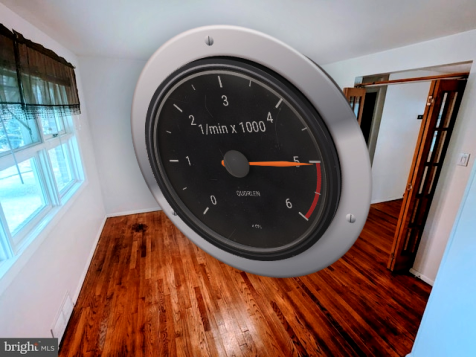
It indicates 5000 rpm
